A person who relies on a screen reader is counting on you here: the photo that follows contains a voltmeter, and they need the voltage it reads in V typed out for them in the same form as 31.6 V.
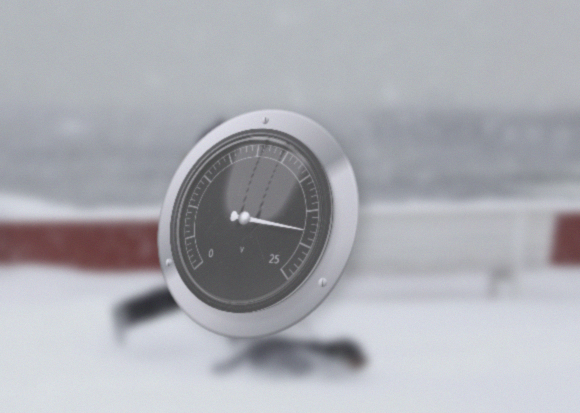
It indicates 21.5 V
